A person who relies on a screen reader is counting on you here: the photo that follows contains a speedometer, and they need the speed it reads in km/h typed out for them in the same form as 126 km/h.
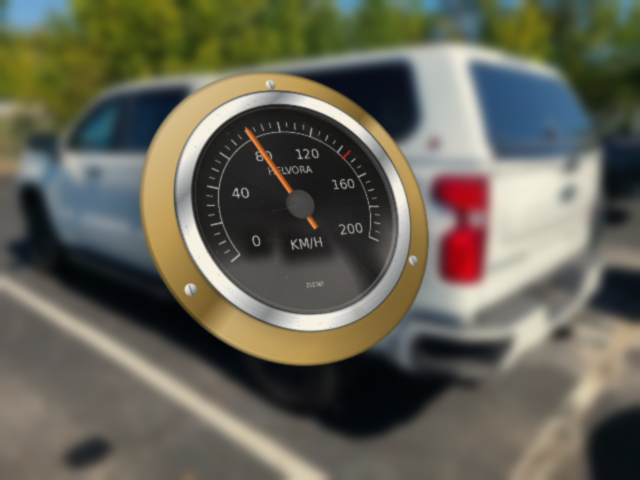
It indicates 80 km/h
